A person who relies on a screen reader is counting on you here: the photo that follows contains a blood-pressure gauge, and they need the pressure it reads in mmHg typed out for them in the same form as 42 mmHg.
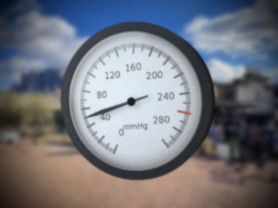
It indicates 50 mmHg
